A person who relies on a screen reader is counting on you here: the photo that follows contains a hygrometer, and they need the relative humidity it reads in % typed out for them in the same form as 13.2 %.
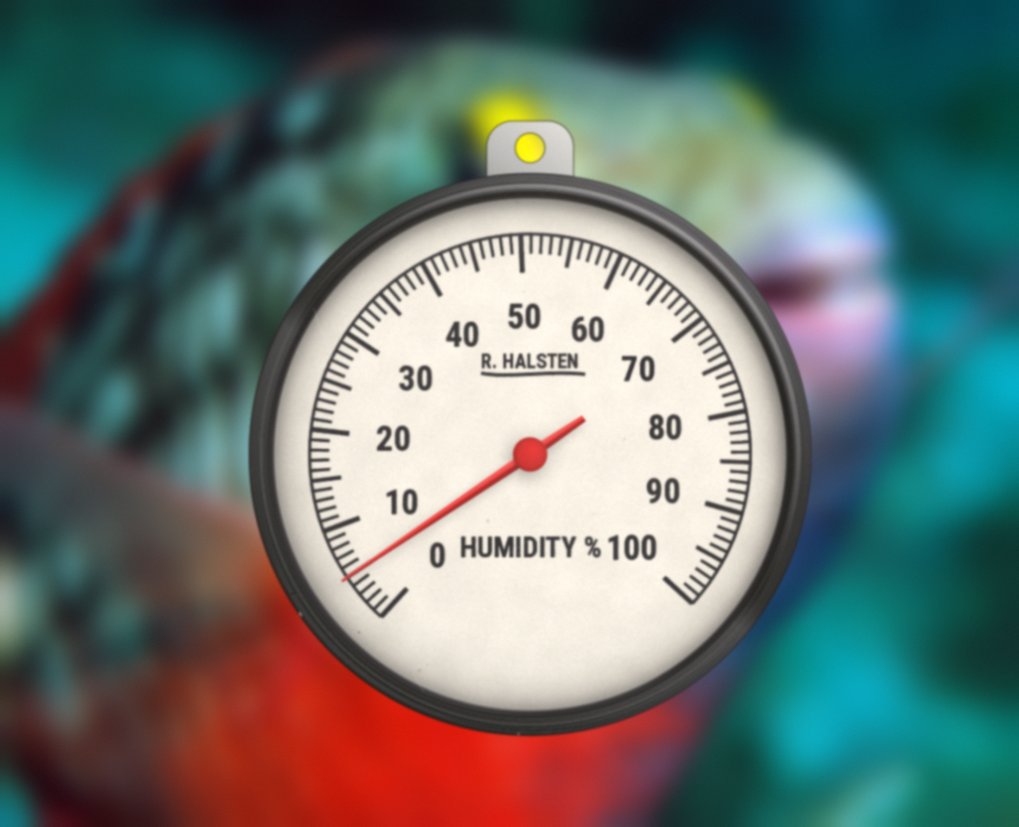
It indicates 5 %
